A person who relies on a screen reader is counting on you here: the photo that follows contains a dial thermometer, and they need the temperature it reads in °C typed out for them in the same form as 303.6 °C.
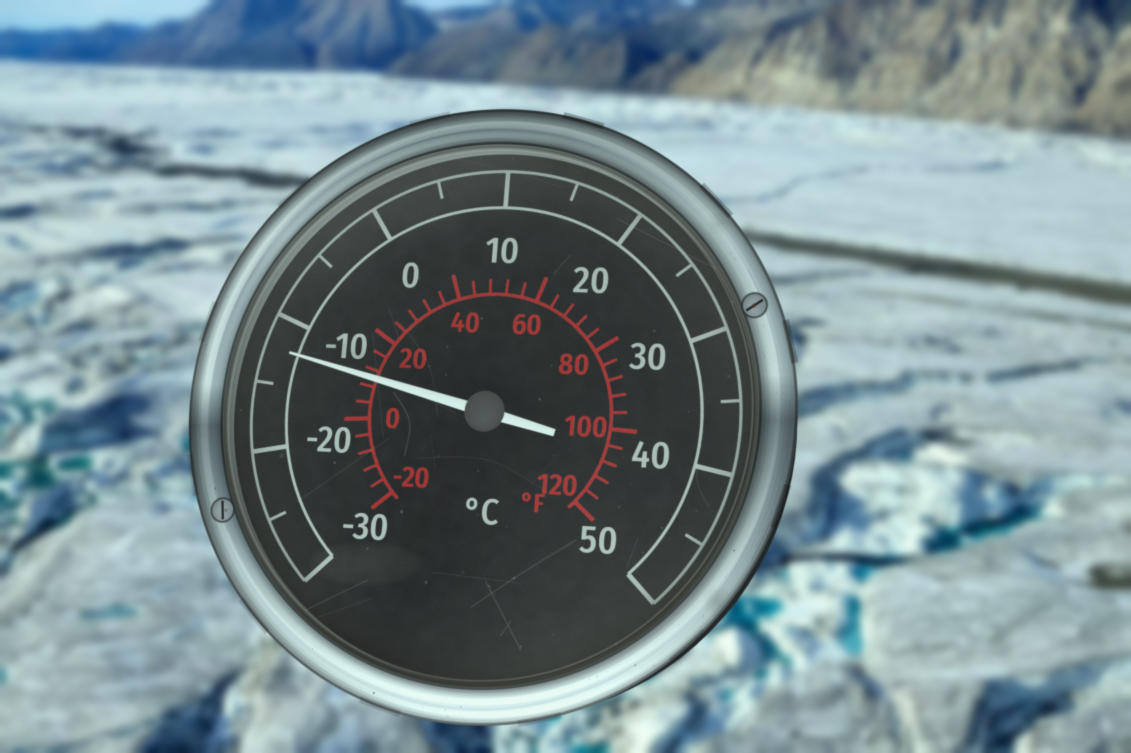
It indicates -12.5 °C
